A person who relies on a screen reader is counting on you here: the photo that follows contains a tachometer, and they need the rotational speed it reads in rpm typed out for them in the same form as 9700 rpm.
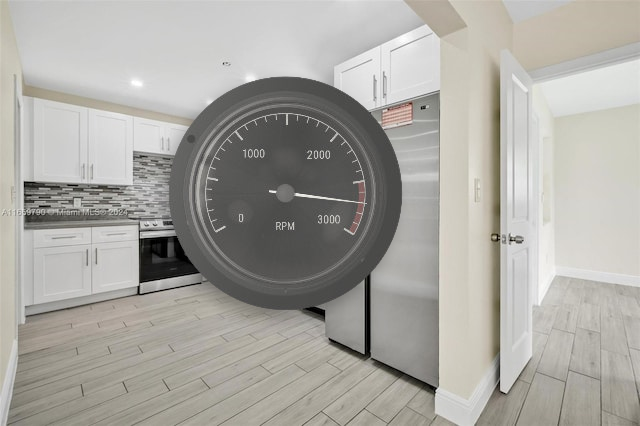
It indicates 2700 rpm
